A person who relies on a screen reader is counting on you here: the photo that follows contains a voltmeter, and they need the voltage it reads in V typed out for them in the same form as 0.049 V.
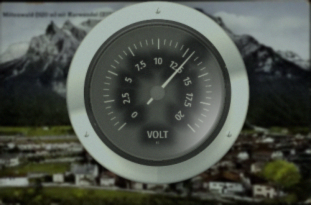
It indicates 13 V
